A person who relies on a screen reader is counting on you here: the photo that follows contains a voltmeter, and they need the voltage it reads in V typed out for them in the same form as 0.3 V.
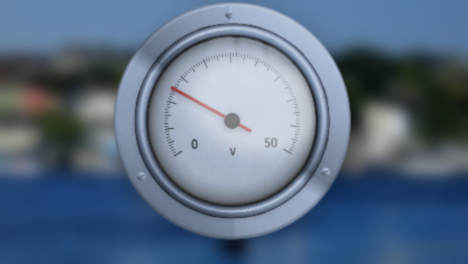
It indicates 12.5 V
